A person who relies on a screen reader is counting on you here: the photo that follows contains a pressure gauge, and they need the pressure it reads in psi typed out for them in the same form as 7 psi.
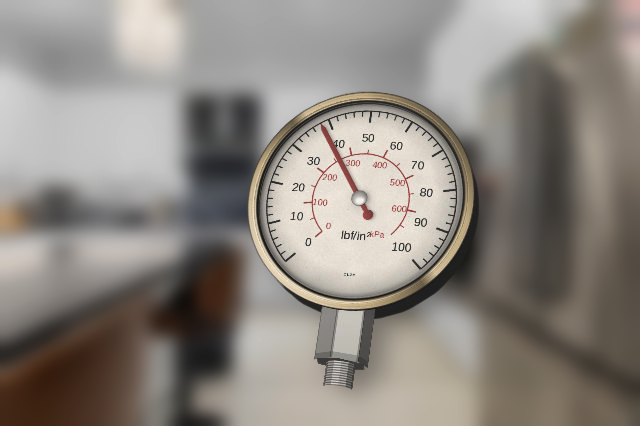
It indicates 38 psi
